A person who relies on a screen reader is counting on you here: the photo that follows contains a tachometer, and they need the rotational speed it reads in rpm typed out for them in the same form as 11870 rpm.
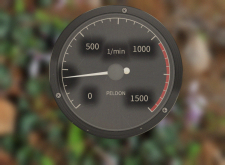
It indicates 200 rpm
